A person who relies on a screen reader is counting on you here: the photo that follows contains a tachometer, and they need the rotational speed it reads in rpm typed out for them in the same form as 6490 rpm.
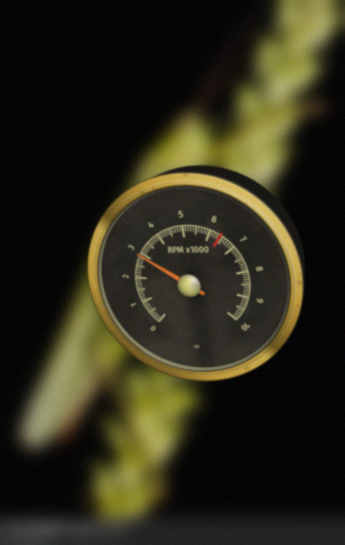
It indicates 3000 rpm
